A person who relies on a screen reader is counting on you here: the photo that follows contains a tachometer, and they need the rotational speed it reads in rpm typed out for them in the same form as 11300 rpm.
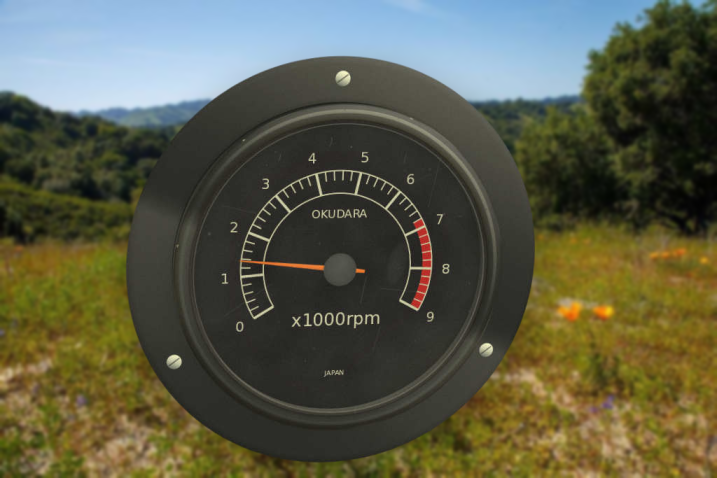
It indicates 1400 rpm
